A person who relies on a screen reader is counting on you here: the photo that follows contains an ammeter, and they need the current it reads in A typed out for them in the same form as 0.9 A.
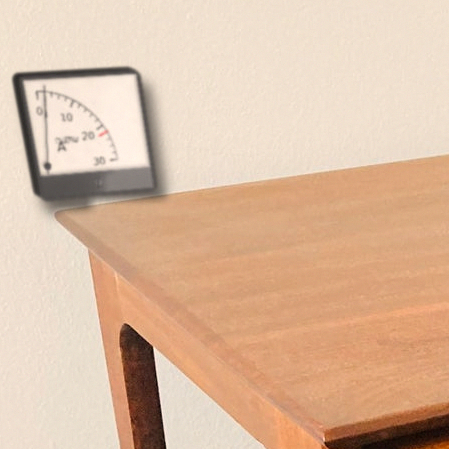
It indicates 2 A
